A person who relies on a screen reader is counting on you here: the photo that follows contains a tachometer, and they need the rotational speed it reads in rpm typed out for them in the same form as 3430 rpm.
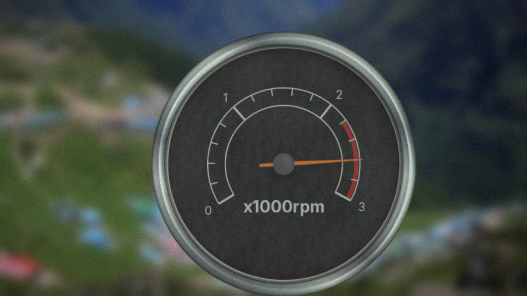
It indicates 2600 rpm
